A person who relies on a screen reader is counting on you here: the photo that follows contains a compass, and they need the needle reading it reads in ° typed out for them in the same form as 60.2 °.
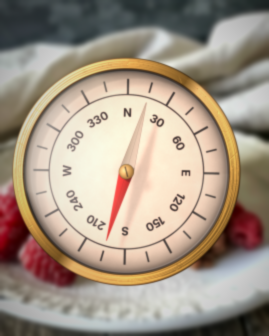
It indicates 195 °
